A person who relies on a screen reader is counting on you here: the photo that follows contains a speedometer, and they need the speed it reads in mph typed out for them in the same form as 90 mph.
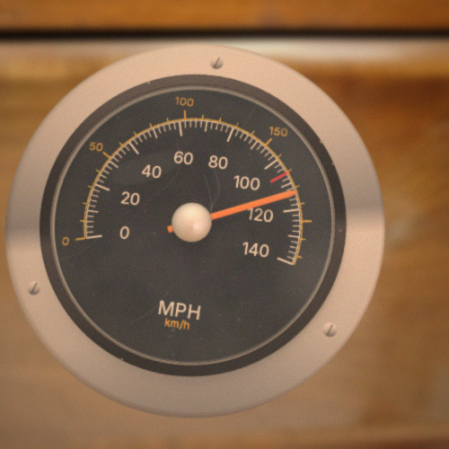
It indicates 114 mph
